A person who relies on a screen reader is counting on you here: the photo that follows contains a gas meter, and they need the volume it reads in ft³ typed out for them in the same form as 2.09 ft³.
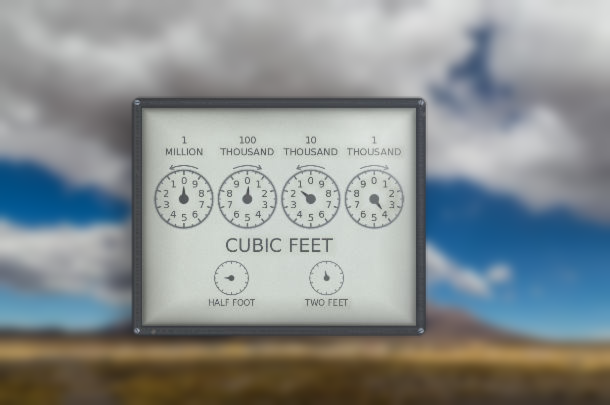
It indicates 1400 ft³
